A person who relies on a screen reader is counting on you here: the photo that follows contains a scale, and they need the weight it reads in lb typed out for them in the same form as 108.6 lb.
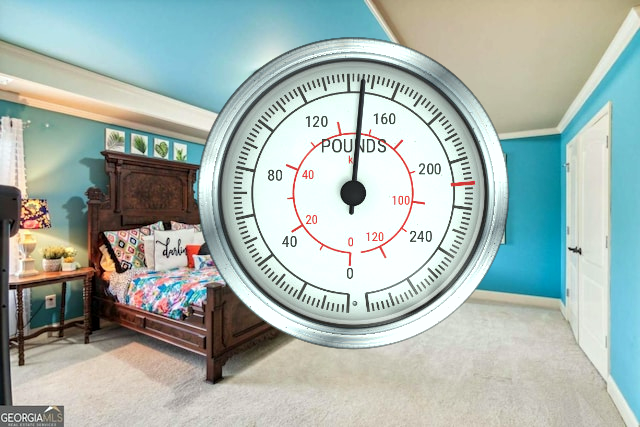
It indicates 146 lb
